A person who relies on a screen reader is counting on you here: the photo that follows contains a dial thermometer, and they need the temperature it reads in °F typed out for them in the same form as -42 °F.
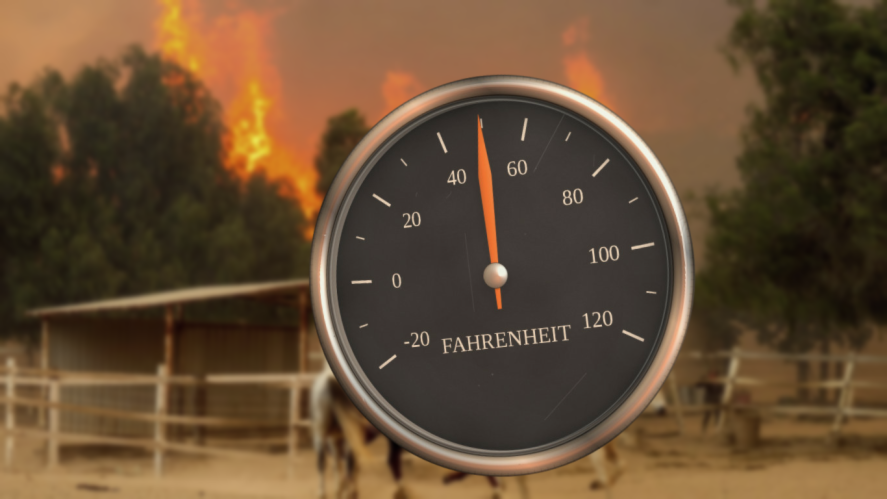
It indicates 50 °F
